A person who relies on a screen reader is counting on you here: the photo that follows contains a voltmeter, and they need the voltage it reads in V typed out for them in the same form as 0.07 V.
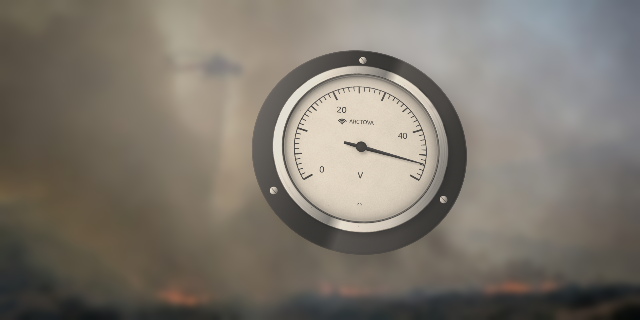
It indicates 47 V
